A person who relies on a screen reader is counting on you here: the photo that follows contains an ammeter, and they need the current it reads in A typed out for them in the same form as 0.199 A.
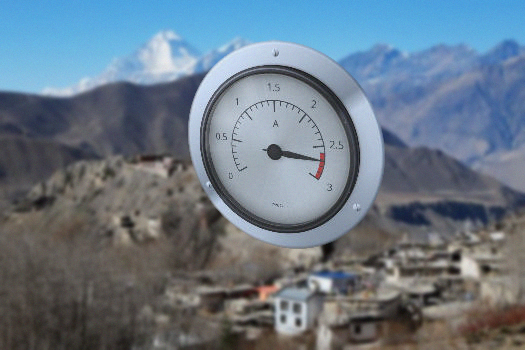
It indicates 2.7 A
